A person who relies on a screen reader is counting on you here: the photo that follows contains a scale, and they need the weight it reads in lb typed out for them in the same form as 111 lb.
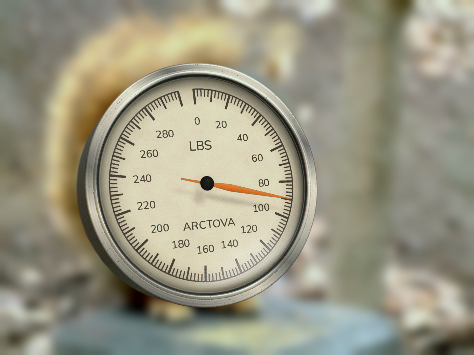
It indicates 90 lb
